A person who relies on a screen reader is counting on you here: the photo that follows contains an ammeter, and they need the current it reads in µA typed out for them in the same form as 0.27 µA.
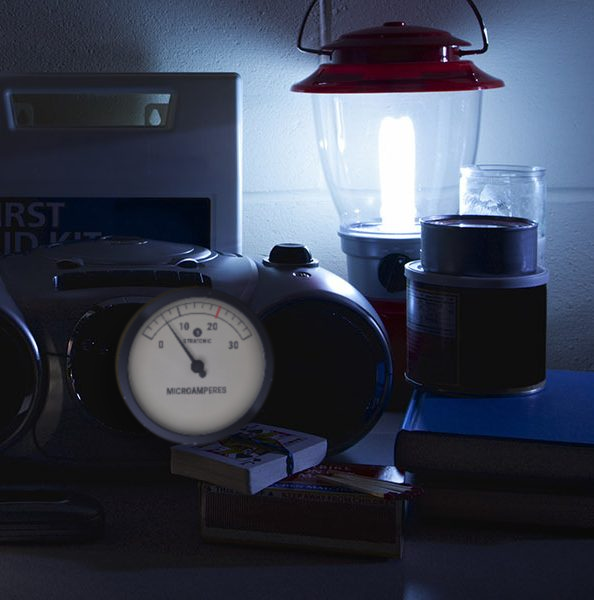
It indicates 6 µA
